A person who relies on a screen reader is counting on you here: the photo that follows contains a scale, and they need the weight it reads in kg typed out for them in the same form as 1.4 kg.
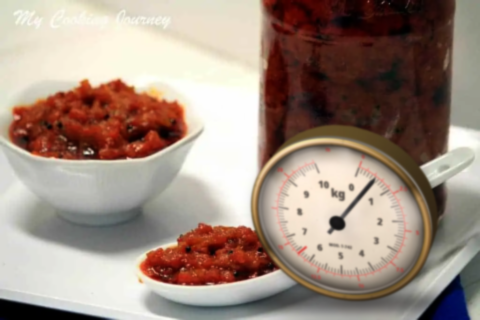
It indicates 0.5 kg
